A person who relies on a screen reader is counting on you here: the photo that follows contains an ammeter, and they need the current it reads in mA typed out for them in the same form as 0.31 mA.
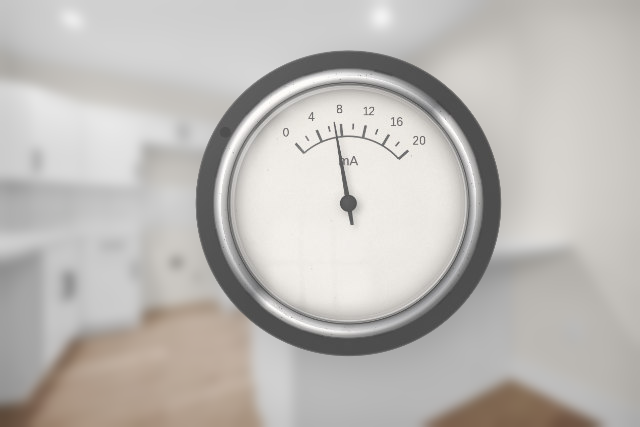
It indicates 7 mA
